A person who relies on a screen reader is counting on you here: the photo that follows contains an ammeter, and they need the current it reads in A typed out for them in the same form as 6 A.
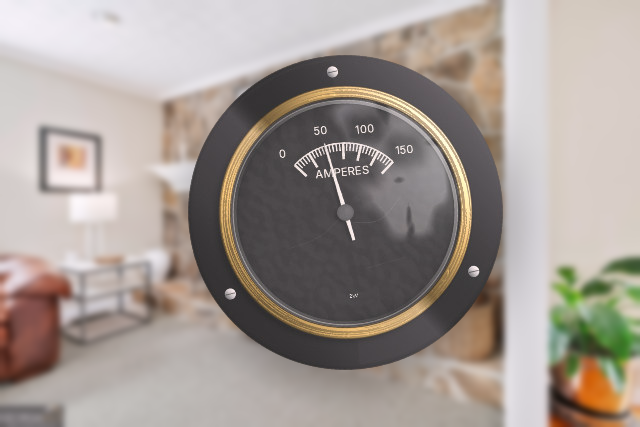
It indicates 50 A
